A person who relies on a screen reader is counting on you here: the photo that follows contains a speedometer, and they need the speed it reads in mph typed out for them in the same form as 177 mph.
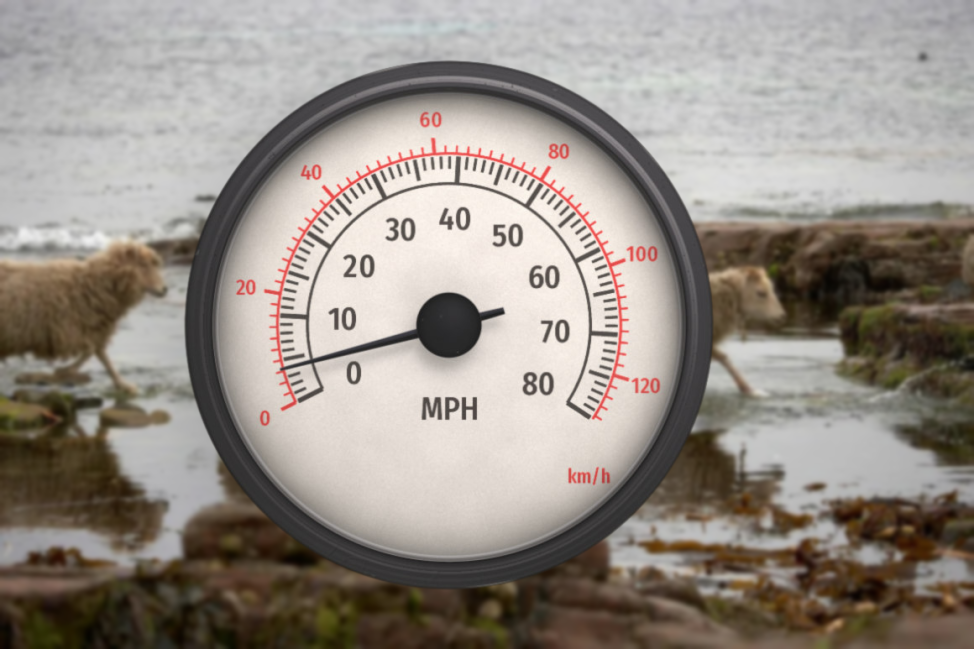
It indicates 4 mph
